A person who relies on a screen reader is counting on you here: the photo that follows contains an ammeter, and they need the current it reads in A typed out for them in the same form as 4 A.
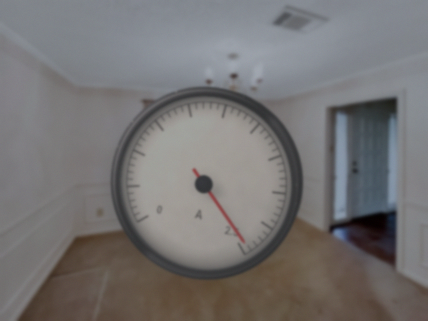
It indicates 2.45 A
